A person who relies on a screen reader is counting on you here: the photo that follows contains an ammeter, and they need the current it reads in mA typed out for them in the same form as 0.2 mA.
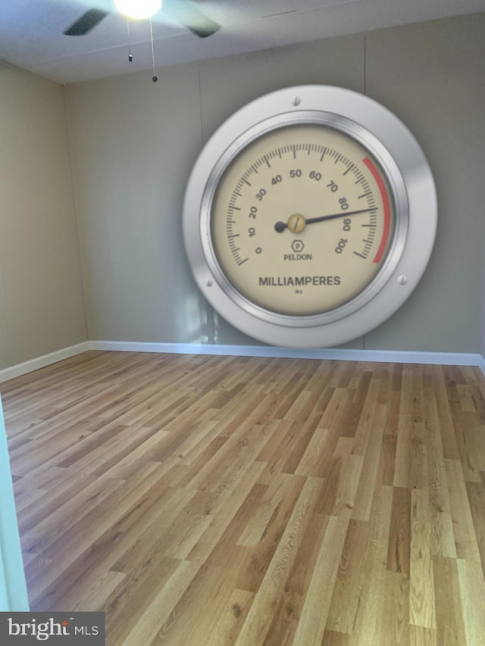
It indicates 85 mA
